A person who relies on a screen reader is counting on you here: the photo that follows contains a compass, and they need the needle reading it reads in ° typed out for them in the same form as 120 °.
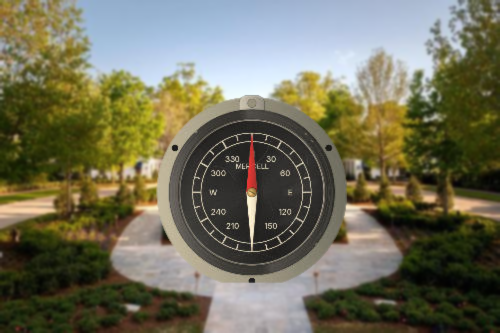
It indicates 0 °
